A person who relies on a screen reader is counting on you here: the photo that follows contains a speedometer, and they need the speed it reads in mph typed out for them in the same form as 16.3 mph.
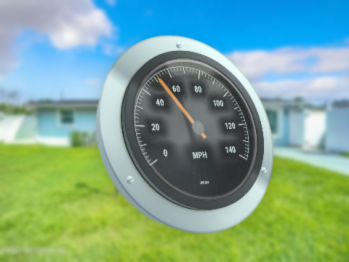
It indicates 50 mph
